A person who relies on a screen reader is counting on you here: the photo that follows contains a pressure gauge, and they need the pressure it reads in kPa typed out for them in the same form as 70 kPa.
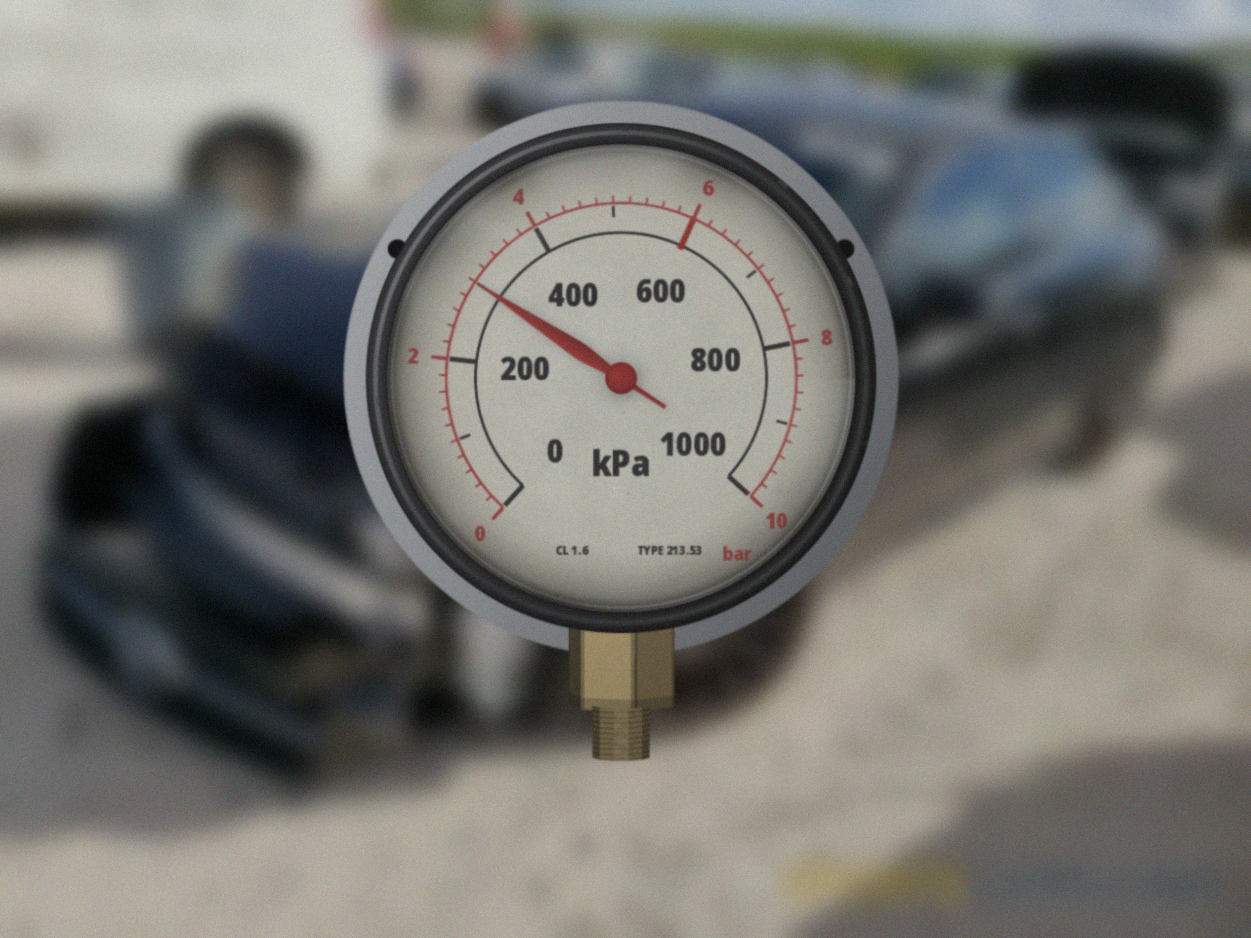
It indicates 300 kPa
